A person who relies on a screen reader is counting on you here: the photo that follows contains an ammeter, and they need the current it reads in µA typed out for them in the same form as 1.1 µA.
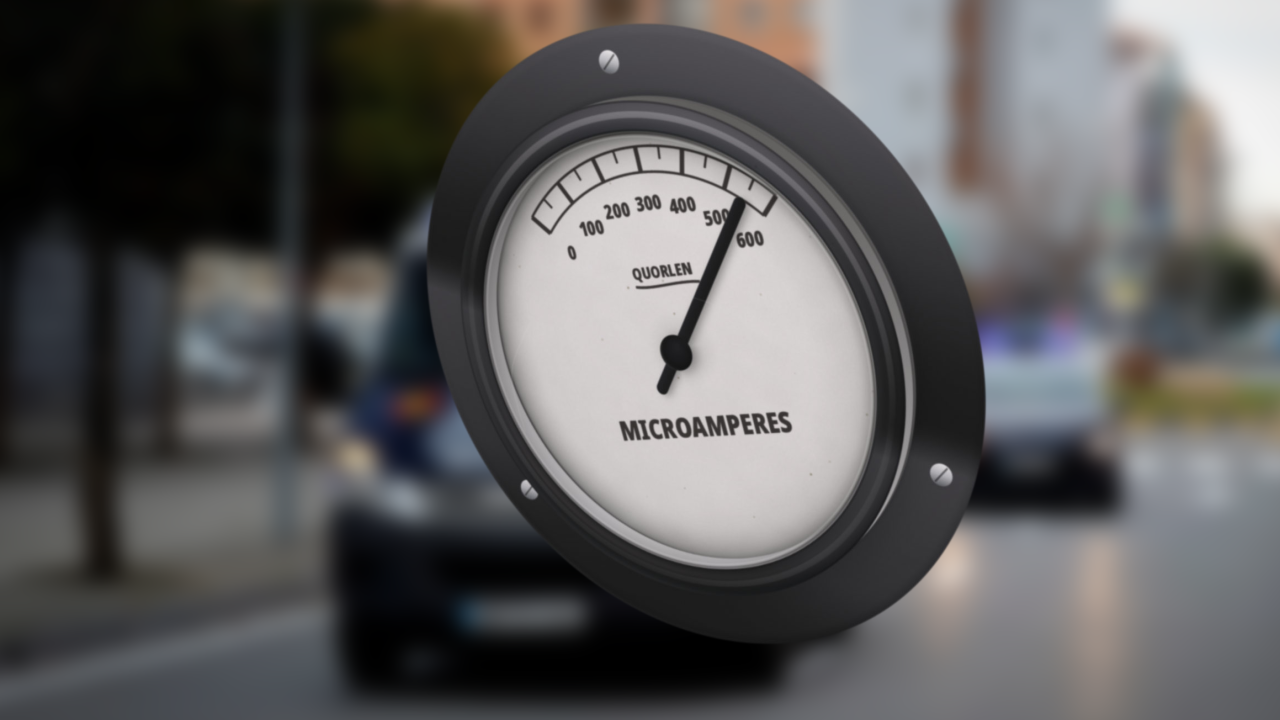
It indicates 550 µA
